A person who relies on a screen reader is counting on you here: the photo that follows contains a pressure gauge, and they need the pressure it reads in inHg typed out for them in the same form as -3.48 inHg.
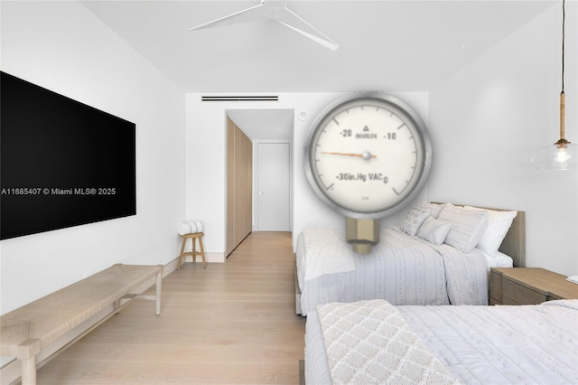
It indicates -25 inHg
